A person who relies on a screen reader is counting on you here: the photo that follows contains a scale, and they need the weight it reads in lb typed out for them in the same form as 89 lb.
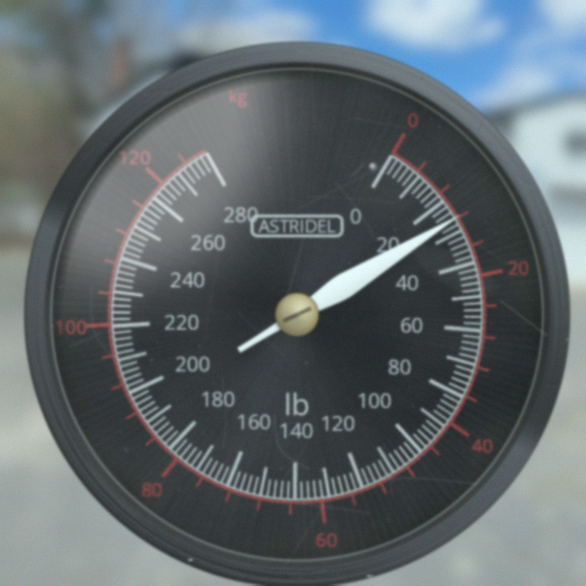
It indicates 26 lb
